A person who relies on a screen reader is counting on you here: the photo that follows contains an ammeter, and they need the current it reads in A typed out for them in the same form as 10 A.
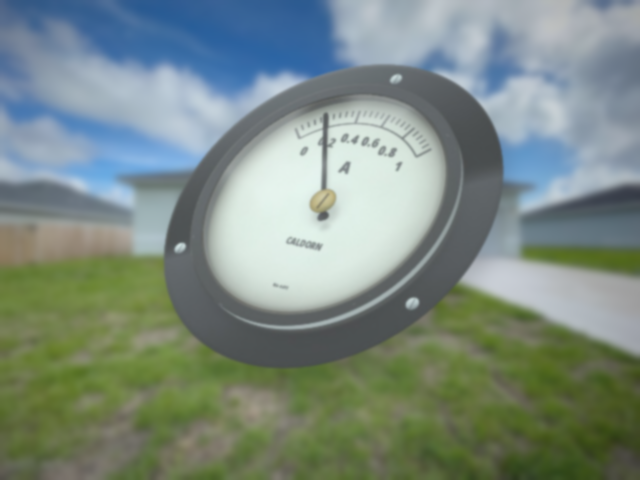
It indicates 0.2 A
